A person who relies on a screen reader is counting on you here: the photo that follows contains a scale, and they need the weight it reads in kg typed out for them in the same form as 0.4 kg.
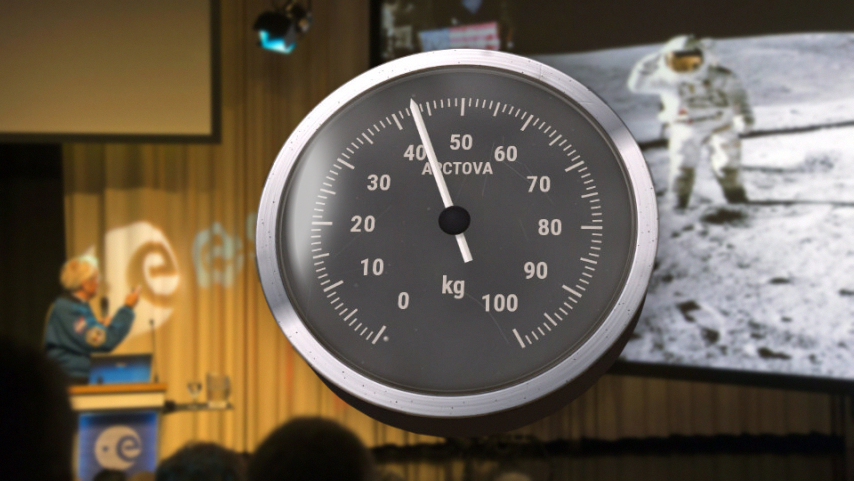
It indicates 43 kg
